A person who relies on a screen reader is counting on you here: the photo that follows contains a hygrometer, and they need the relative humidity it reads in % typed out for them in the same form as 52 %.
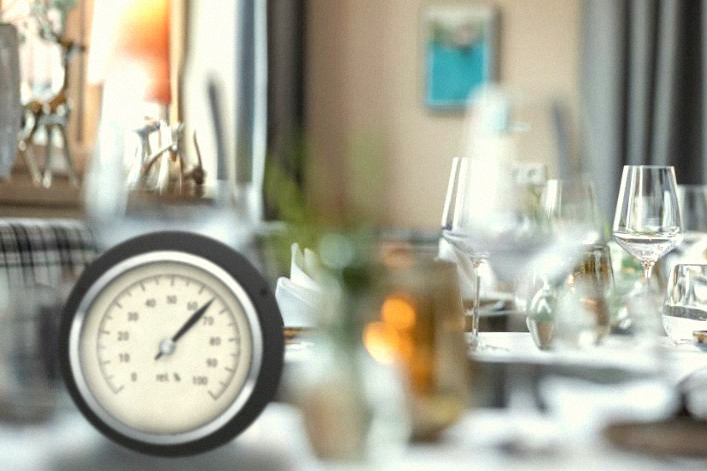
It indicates 65 %
